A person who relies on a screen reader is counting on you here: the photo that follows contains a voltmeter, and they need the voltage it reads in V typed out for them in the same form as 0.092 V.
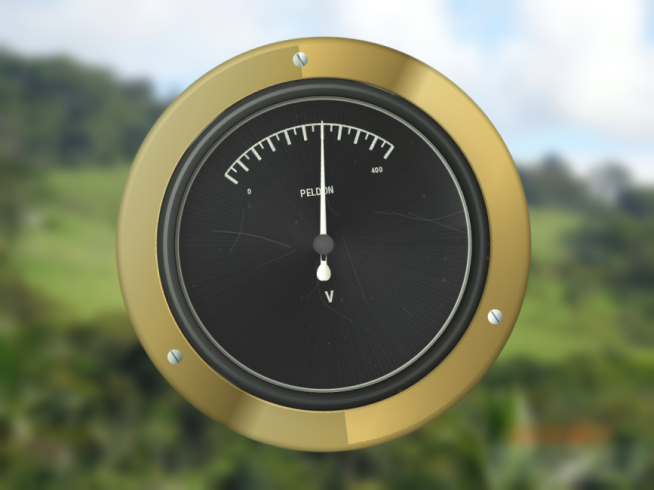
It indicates 240 V
